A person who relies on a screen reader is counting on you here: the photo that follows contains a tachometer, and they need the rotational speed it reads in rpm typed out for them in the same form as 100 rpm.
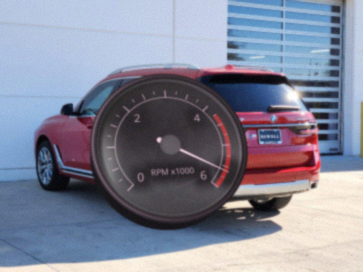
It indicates 5625 rpm
